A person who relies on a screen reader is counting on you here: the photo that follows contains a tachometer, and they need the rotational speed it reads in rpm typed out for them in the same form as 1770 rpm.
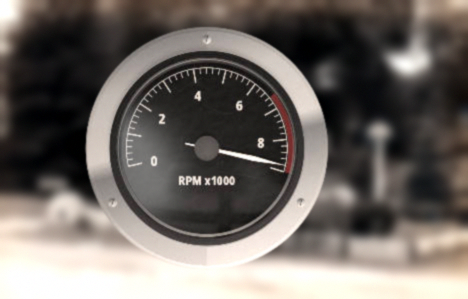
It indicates 8800 rpm
